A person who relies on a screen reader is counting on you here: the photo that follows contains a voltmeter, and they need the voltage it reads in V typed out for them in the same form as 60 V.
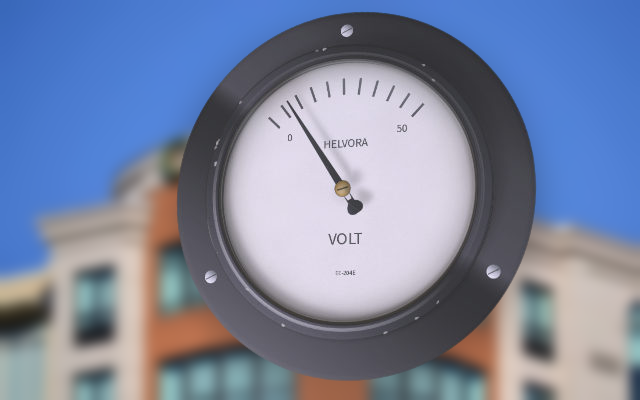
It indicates 7.5 V
